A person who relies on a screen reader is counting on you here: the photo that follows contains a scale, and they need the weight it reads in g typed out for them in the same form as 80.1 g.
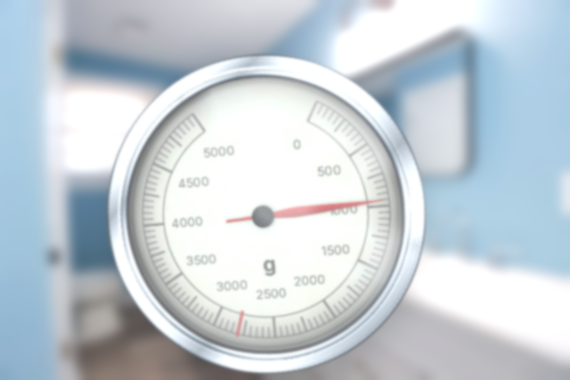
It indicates 950 g
